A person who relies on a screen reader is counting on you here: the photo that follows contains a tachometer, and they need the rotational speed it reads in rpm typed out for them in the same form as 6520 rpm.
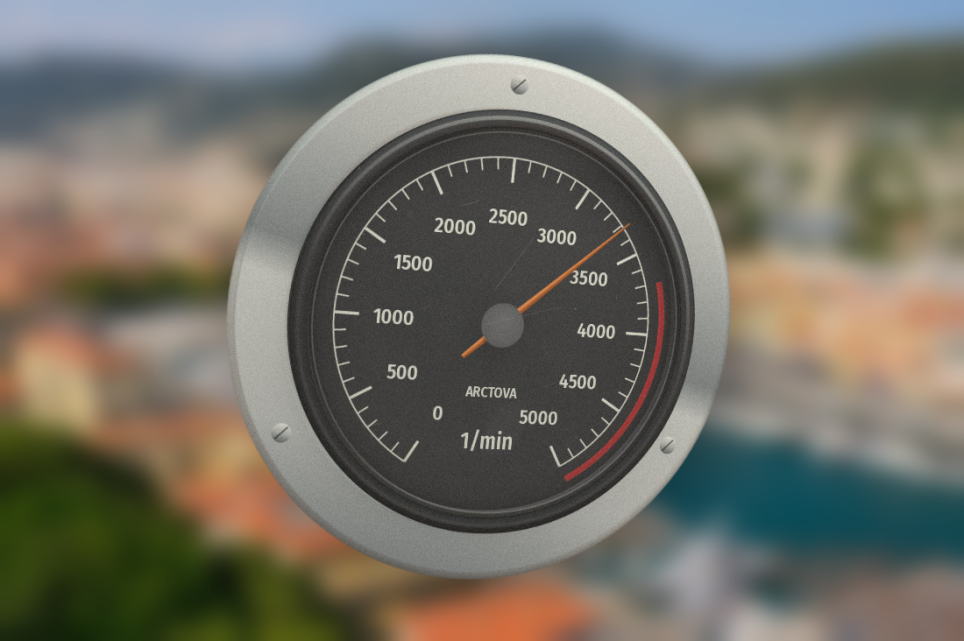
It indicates 3300 rpm
